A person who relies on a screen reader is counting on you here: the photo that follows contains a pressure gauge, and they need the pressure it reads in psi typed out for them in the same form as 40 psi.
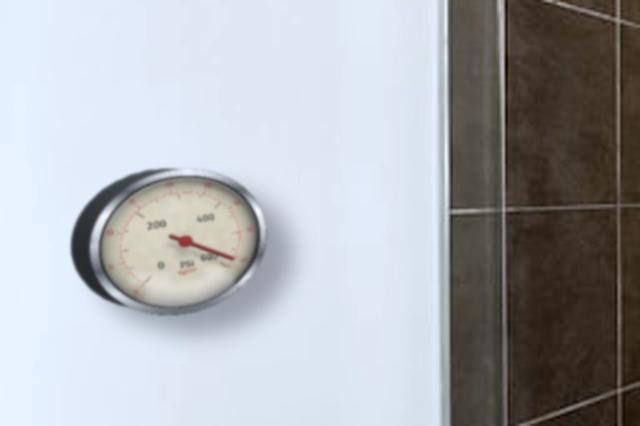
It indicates 575 psi
